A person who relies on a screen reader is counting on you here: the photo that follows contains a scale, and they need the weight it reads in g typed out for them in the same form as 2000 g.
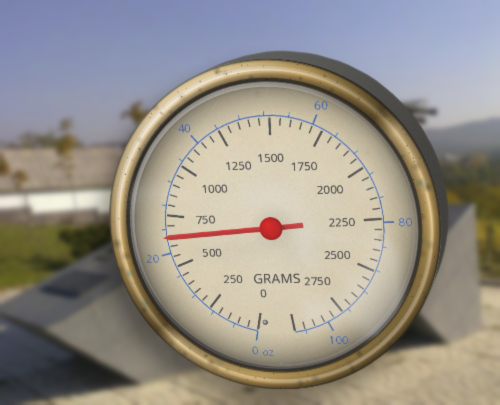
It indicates 650 g
